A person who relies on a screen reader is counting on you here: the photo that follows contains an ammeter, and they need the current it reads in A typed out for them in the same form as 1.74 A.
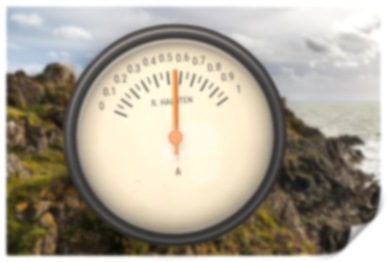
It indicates 0.55 A
